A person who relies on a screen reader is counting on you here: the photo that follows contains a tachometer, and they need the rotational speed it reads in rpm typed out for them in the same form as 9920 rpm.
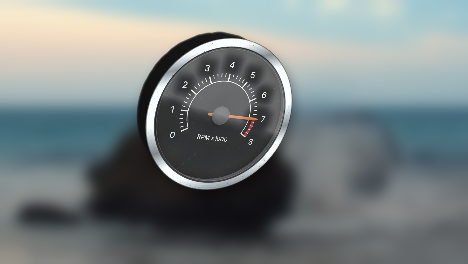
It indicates 7000 rpm
